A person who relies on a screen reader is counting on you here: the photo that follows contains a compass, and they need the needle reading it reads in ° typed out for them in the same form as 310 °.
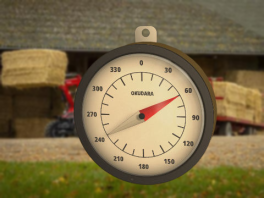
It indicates 60 °
